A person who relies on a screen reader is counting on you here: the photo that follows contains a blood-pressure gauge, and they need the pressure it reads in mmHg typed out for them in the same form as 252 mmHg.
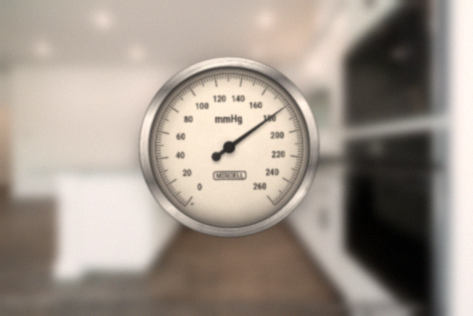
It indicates 180 mmHg
